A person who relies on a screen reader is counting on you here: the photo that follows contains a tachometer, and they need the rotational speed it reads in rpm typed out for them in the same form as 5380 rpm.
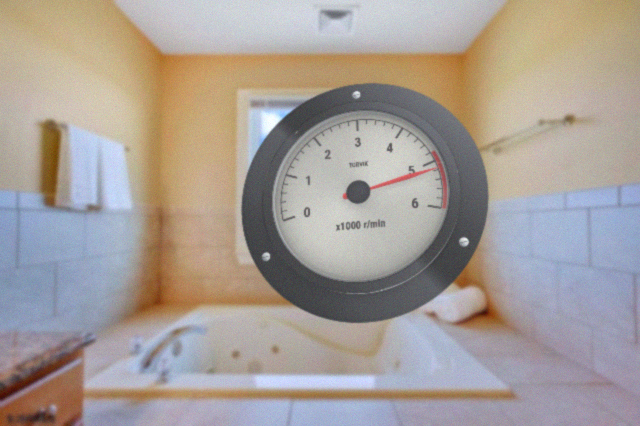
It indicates 5200 rpm
